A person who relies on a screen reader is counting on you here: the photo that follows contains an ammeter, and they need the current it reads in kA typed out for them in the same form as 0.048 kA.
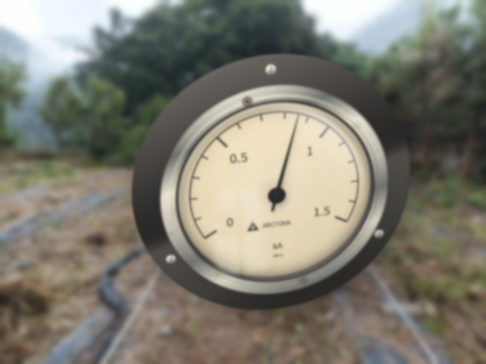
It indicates 0.85 kA
